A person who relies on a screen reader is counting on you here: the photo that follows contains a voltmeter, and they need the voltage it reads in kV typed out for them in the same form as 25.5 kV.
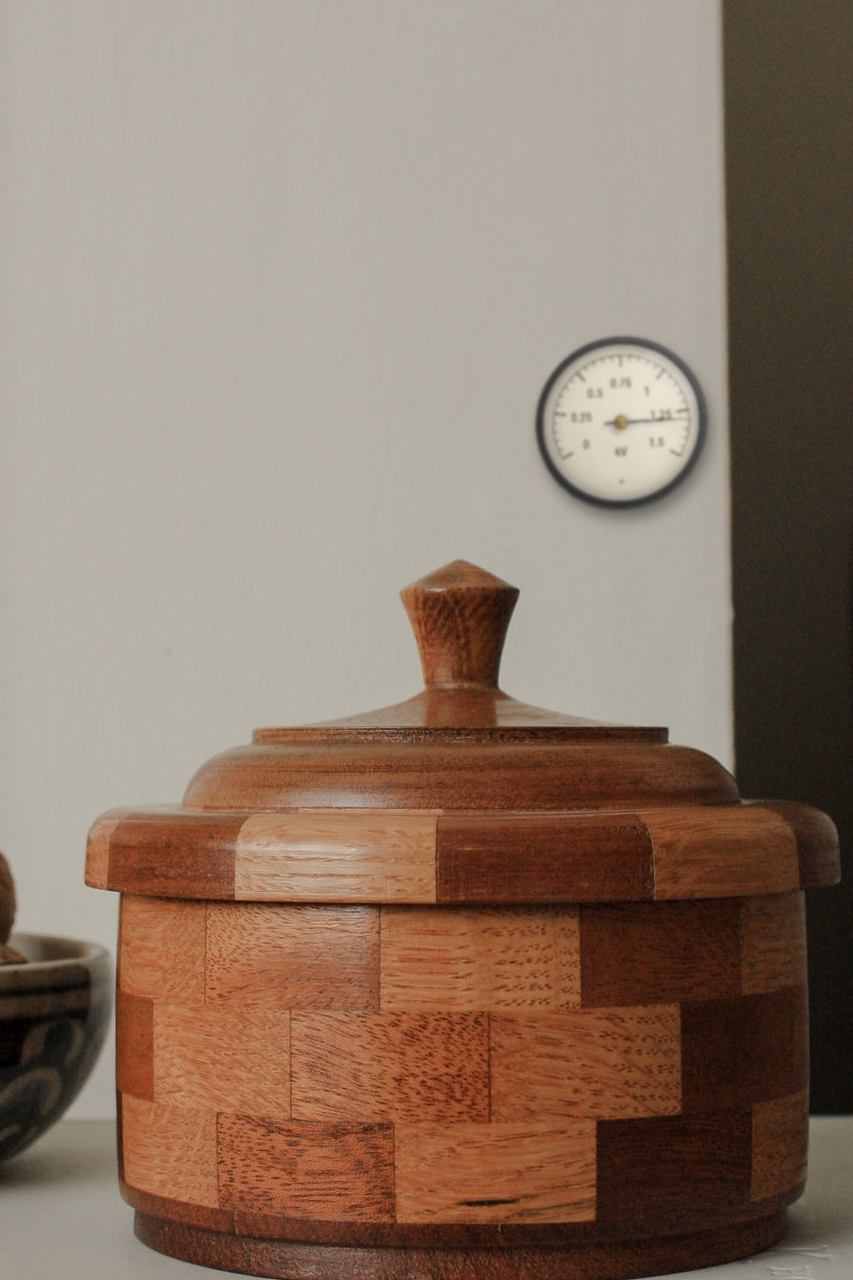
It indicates 1.3 kV
